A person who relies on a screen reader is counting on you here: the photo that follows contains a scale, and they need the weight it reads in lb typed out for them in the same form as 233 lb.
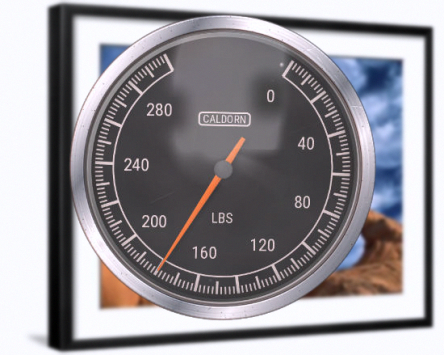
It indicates 180 lb
